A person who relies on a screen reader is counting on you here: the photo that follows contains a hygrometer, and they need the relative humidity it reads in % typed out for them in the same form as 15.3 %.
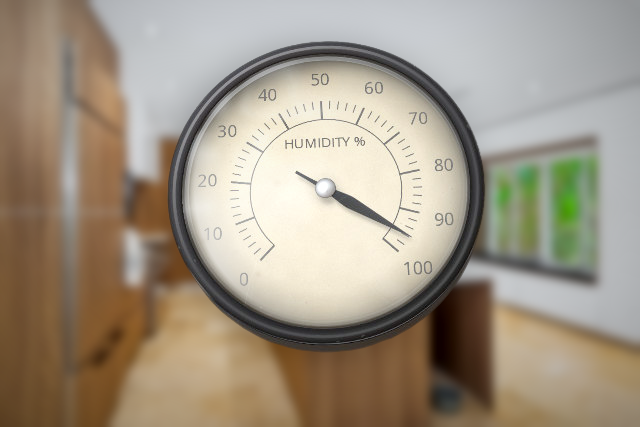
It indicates 96 %
